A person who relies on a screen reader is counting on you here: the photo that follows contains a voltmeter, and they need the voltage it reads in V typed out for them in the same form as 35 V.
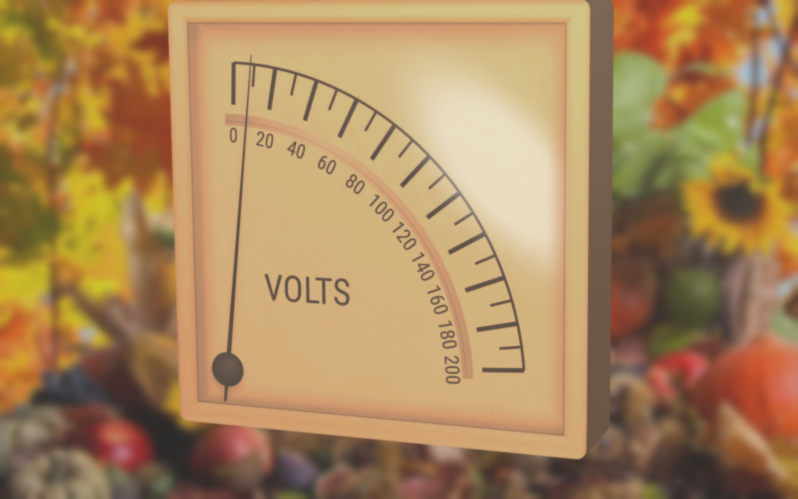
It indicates 10 V
